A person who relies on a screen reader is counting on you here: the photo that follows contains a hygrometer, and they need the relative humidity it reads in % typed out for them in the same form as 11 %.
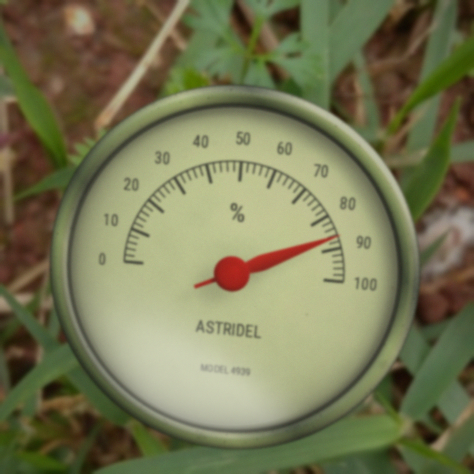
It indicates 86 %
